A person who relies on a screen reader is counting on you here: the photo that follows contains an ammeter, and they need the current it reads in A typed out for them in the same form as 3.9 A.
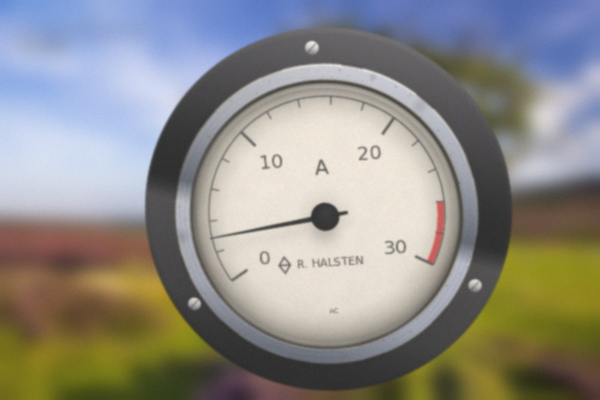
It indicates 3 A
